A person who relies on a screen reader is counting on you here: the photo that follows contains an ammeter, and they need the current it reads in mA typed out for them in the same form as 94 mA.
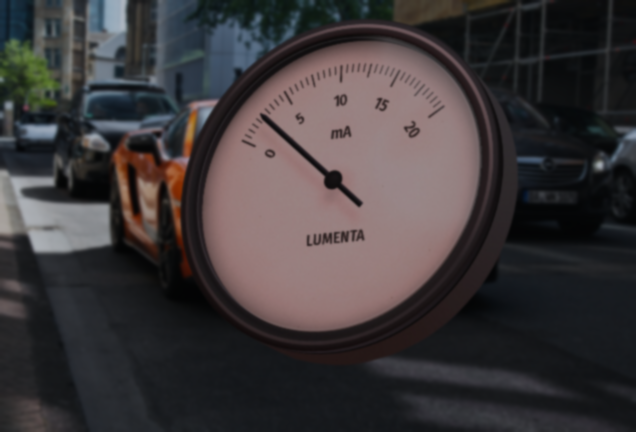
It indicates 2.5 mA
